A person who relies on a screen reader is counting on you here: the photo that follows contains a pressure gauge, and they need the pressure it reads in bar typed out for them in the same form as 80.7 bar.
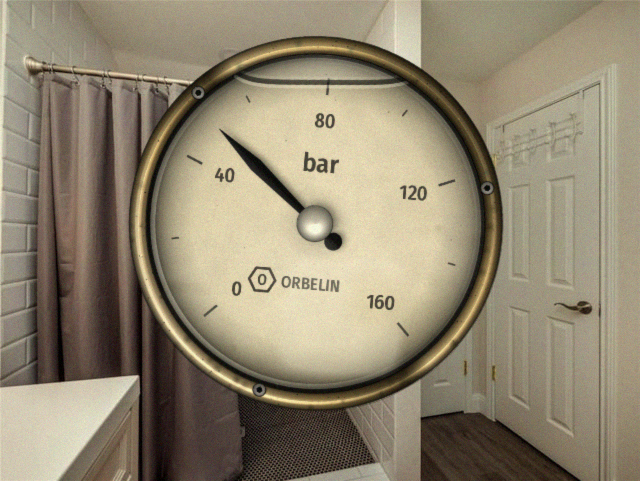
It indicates 50 bar
